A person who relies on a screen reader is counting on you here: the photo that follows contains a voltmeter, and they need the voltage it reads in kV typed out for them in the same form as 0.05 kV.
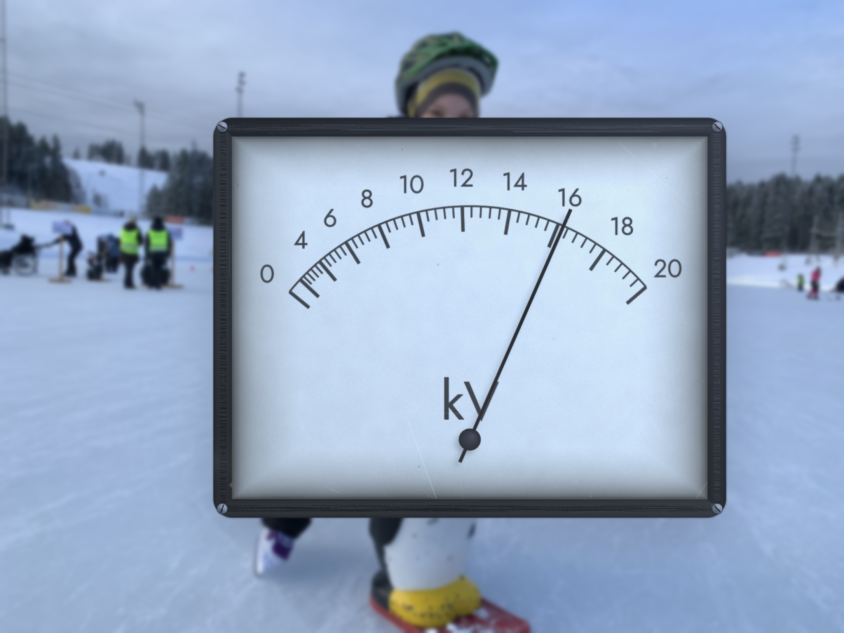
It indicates 16.2 kV
